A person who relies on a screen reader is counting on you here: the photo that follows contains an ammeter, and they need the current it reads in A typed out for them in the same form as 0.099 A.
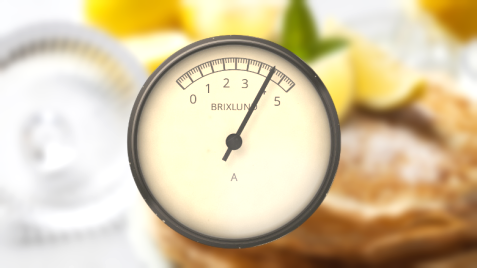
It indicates 4 A
